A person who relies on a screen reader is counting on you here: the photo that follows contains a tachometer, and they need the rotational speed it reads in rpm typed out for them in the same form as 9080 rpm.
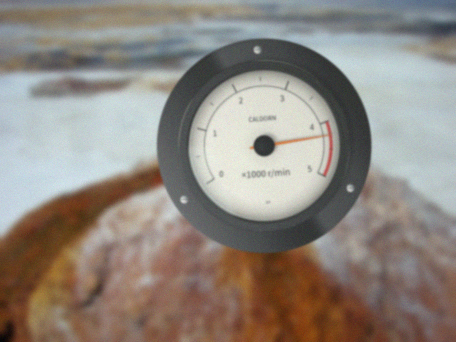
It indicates 4250 rpm
